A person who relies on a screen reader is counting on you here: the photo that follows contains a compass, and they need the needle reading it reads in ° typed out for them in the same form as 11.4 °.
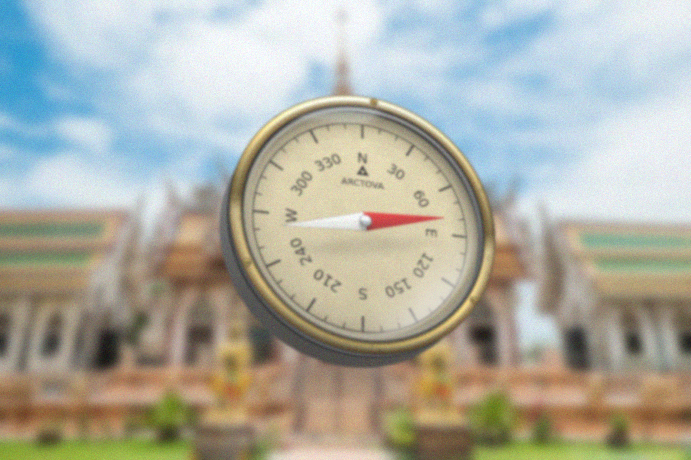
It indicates 80 °
